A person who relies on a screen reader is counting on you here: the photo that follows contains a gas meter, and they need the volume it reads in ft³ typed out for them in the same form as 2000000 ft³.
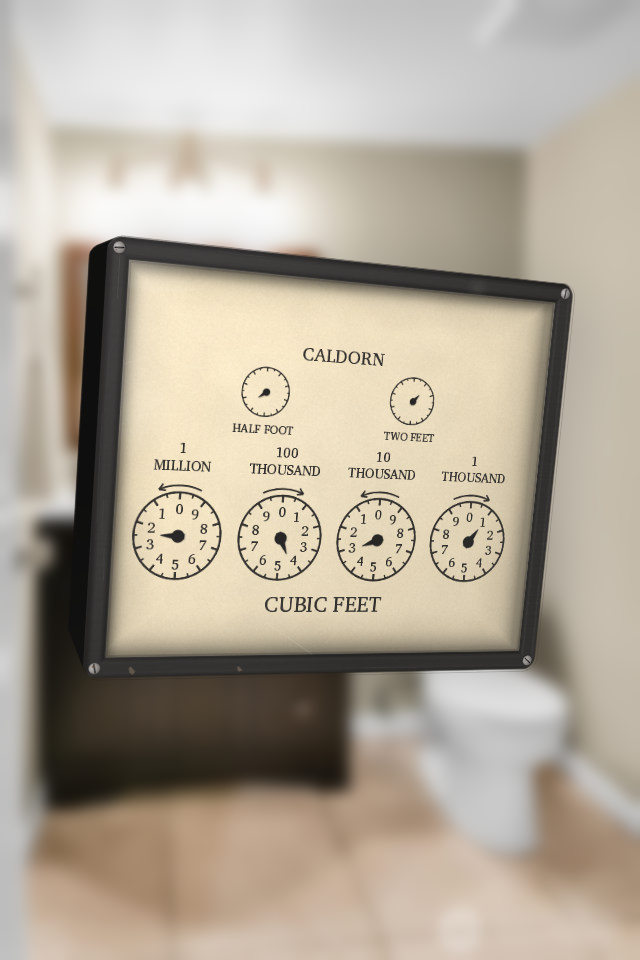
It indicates 243100 ft³
